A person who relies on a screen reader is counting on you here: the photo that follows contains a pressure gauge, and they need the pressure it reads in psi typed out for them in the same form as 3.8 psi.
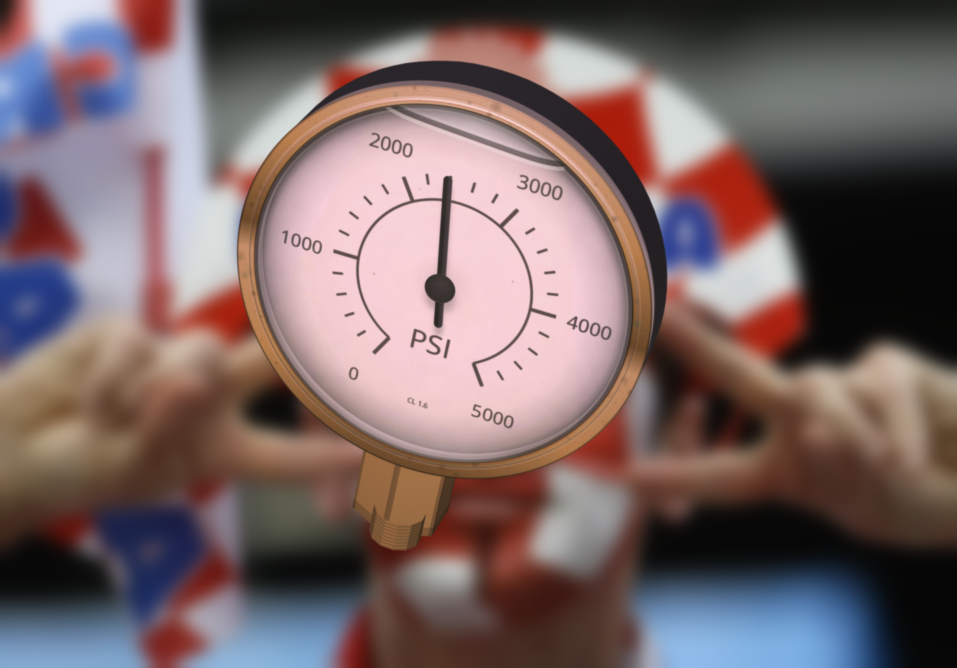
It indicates 2400 psi
